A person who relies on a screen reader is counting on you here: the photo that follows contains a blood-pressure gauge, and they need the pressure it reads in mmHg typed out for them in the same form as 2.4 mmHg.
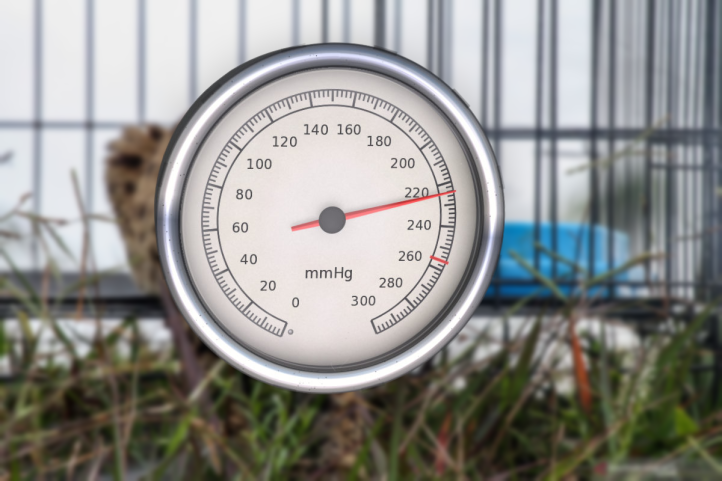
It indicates 224 mmHg
